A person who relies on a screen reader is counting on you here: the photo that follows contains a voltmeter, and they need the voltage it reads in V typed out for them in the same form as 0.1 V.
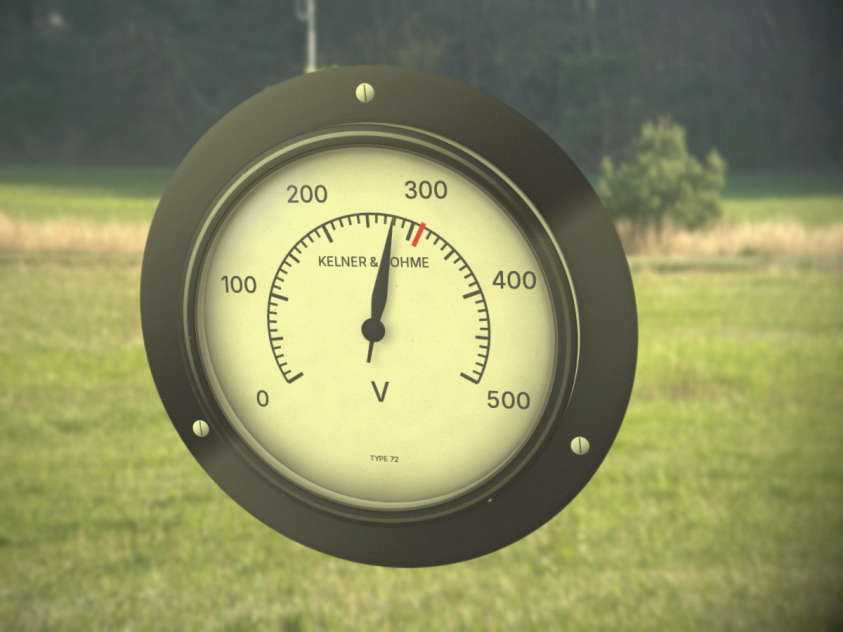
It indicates 280 V
